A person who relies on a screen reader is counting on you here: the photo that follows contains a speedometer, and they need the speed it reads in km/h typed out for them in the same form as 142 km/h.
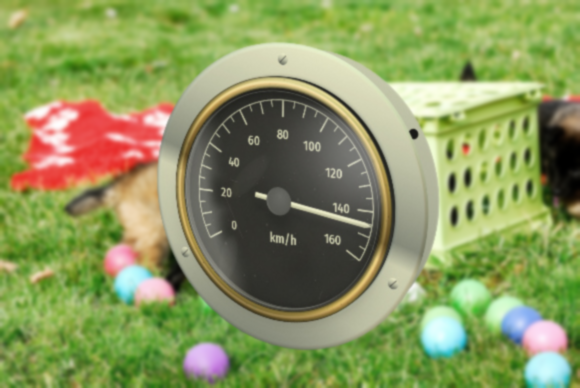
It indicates 145 km/h
